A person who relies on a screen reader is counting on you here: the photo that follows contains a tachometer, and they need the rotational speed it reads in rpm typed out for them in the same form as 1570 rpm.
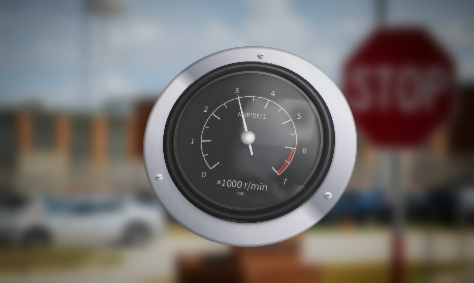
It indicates 3000 rpm
